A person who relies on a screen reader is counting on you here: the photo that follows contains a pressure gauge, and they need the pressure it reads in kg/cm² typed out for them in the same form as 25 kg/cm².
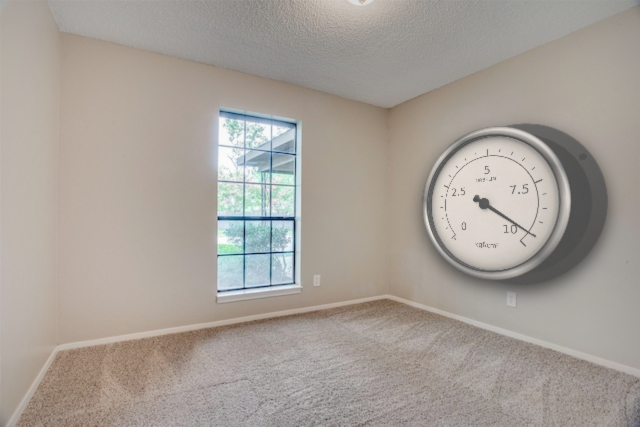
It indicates 9.5 kg/cm²
